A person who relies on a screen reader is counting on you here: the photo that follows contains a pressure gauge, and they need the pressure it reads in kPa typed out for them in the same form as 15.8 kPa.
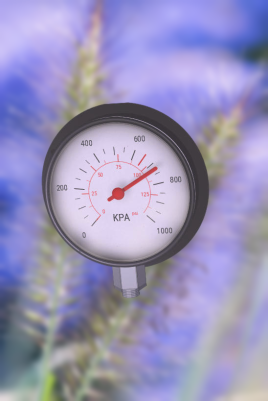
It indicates 725 kPa
